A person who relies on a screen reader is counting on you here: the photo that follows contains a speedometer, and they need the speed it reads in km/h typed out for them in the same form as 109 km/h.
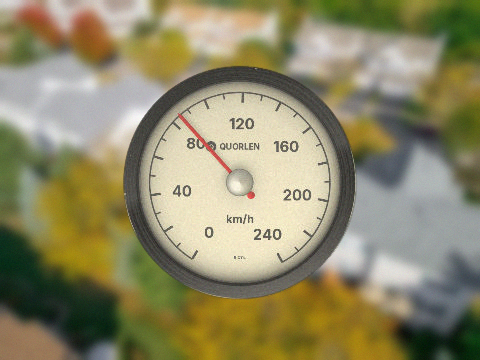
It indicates 85 km/h
